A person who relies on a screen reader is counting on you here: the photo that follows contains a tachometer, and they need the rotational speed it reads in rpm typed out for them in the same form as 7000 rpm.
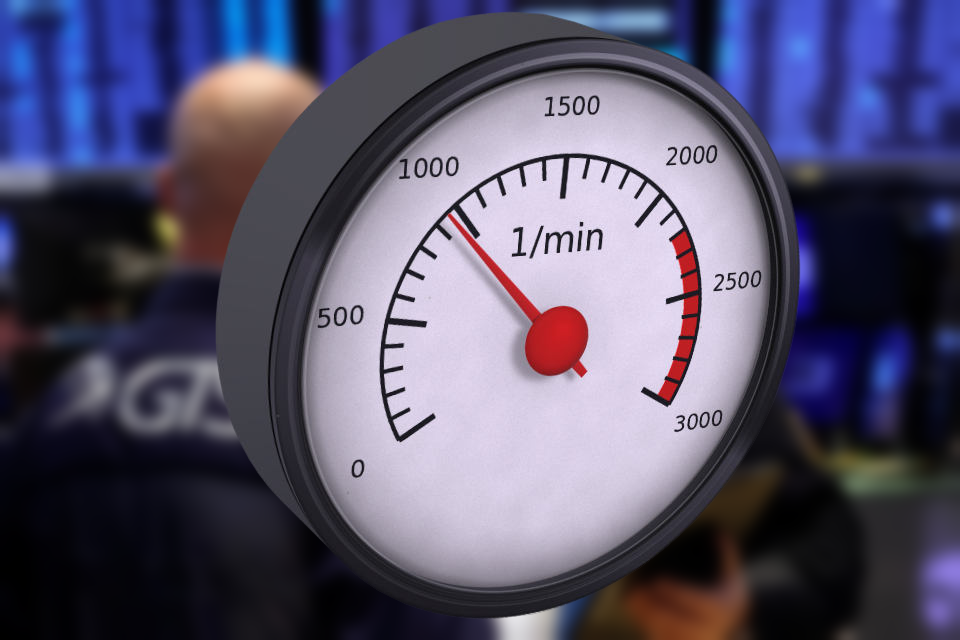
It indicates 950 rpm
